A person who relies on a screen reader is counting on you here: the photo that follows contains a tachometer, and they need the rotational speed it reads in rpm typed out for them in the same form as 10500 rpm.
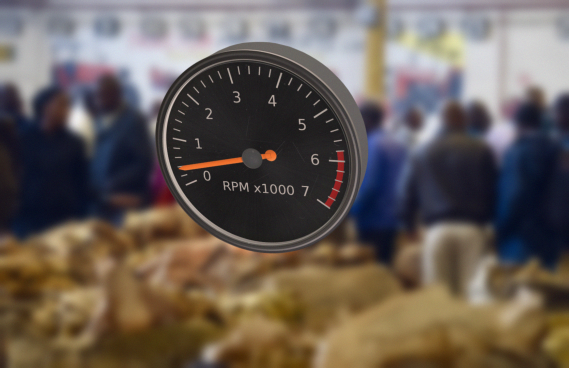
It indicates 400 rpm
